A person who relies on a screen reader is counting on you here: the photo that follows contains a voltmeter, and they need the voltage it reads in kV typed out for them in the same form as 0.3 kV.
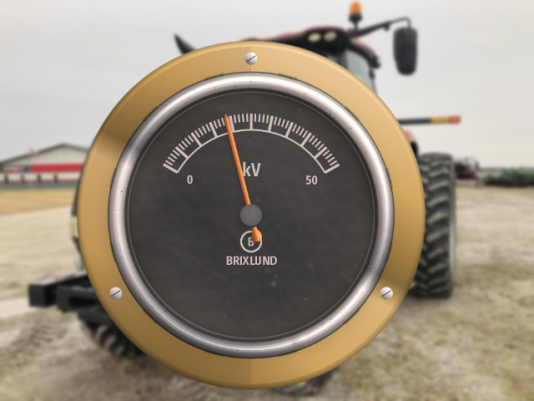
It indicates 19 kV
